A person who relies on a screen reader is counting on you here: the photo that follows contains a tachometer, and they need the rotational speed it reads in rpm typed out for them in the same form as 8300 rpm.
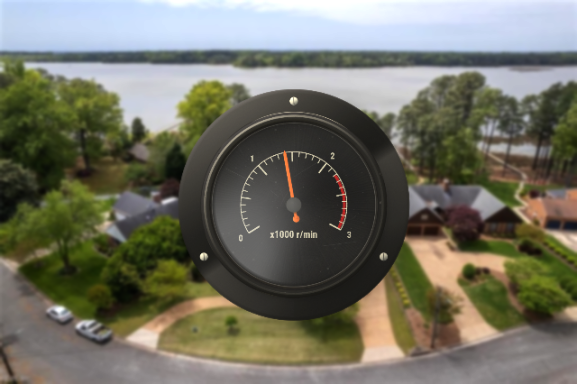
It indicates 1400 rpm
